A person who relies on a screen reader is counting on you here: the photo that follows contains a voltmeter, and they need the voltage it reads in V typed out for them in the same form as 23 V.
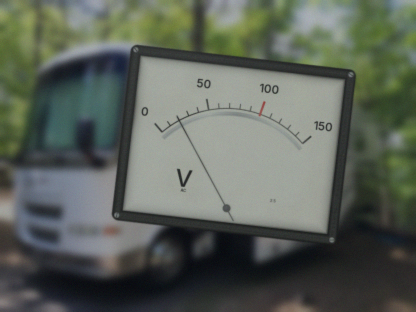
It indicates 20 V
